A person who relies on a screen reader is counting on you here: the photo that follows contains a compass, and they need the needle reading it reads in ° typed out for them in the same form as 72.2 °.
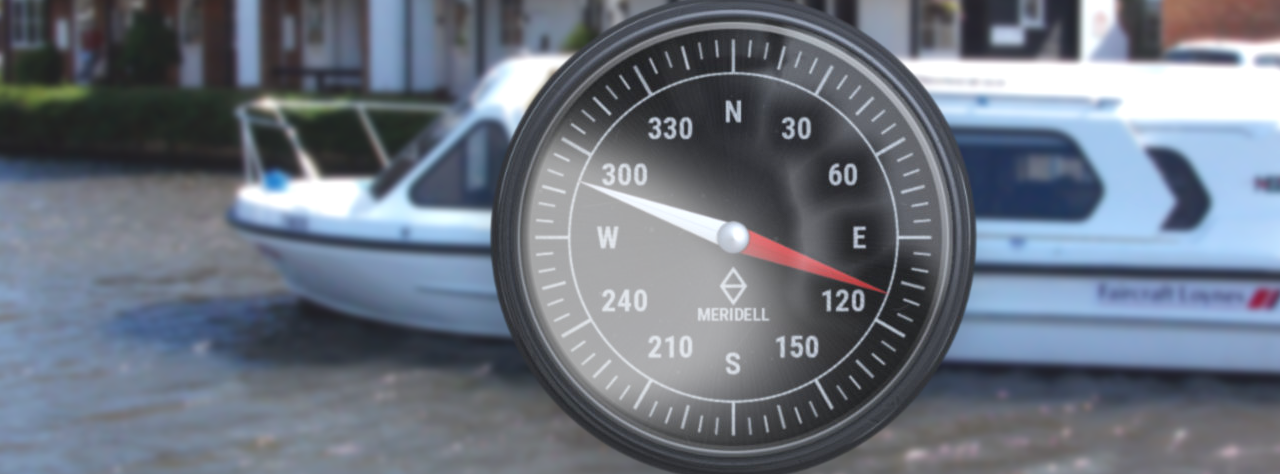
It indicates 110 °
